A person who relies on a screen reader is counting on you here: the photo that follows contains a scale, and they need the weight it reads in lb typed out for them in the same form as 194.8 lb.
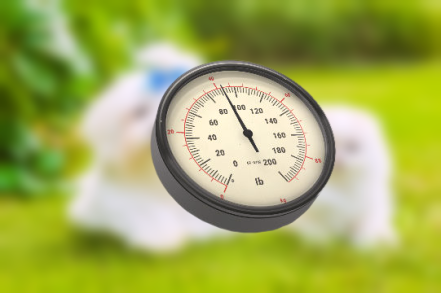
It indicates 90 lb
